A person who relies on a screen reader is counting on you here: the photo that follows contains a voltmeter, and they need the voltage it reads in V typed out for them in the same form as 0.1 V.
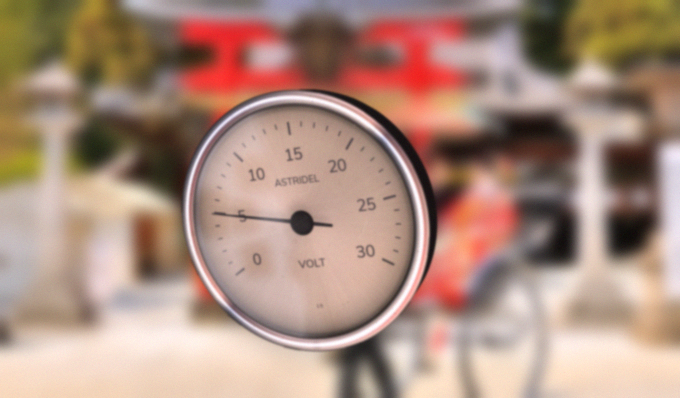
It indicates 5 V
